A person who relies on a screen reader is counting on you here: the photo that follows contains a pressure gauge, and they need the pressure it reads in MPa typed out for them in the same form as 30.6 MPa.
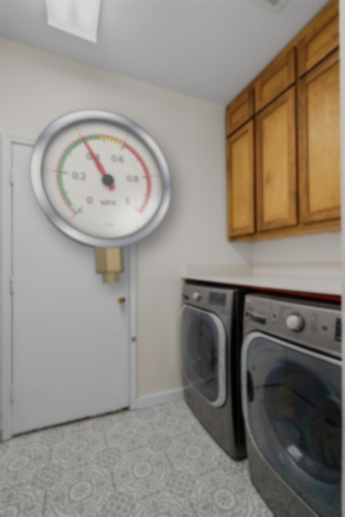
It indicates 0.4 MPa
